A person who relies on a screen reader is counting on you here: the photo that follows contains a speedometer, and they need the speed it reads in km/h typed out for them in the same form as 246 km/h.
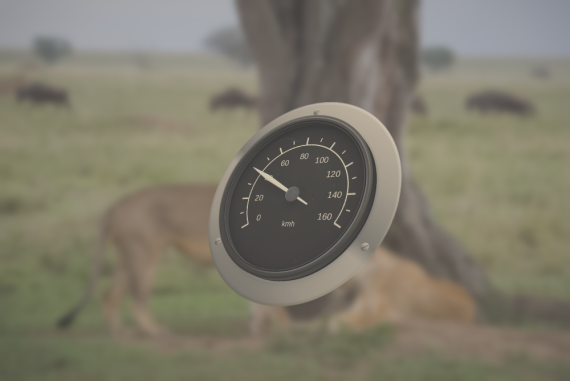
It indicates 40 km/h
